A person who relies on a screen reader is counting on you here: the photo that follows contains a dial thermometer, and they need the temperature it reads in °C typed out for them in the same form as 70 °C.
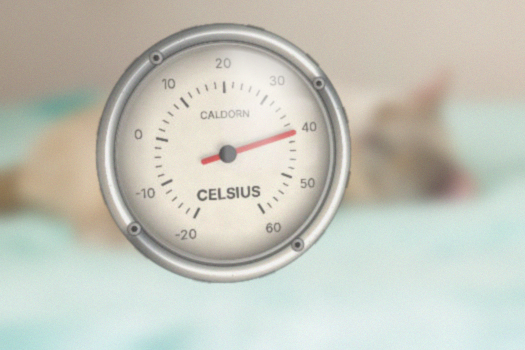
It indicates 40 °C
